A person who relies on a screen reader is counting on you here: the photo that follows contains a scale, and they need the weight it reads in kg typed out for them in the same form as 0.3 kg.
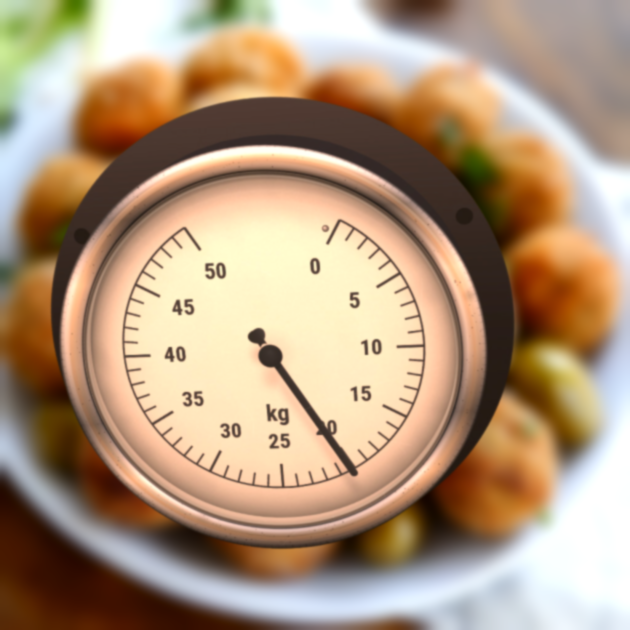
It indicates 20 kg
